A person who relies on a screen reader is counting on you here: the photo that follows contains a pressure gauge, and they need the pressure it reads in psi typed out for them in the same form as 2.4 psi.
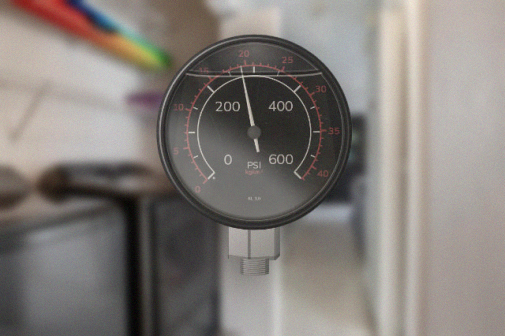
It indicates 275 psi
